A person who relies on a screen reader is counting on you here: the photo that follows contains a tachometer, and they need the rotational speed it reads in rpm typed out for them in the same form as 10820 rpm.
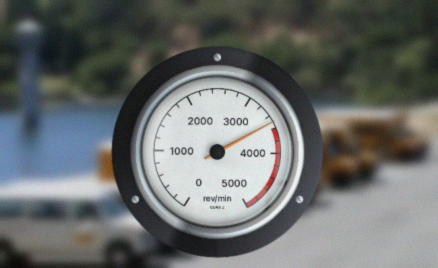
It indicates 3500 rpm
